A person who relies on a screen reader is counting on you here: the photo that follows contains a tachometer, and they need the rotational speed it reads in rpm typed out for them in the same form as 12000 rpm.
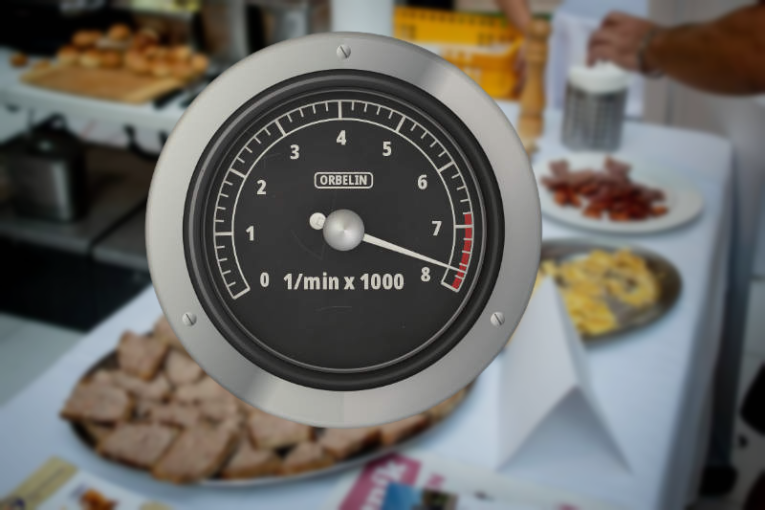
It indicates 7700 rpm
